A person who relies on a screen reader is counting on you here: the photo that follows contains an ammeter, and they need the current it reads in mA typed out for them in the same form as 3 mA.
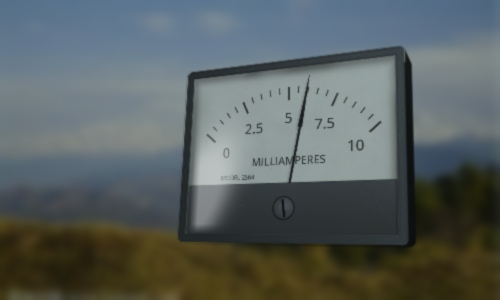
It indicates 6 mA
